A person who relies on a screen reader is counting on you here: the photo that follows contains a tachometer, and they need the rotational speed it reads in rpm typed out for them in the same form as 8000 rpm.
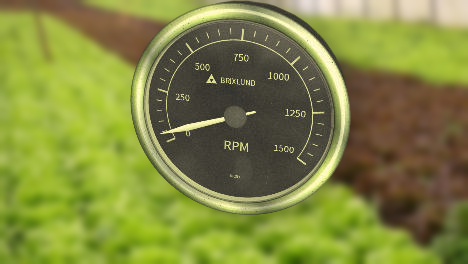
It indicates 50 rpm
